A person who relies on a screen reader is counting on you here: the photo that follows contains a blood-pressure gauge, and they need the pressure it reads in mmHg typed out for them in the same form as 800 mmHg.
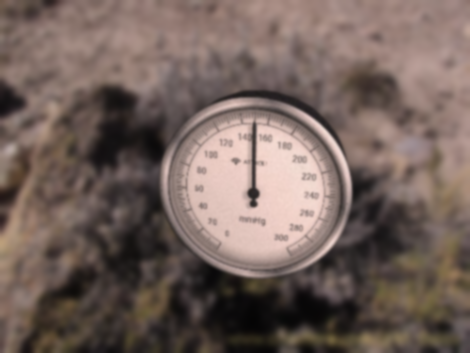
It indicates 150 mmHg
